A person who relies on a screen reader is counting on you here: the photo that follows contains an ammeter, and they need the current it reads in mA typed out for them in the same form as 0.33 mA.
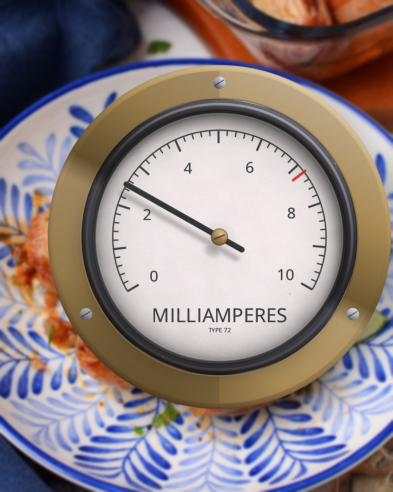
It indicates 2.5 mA
